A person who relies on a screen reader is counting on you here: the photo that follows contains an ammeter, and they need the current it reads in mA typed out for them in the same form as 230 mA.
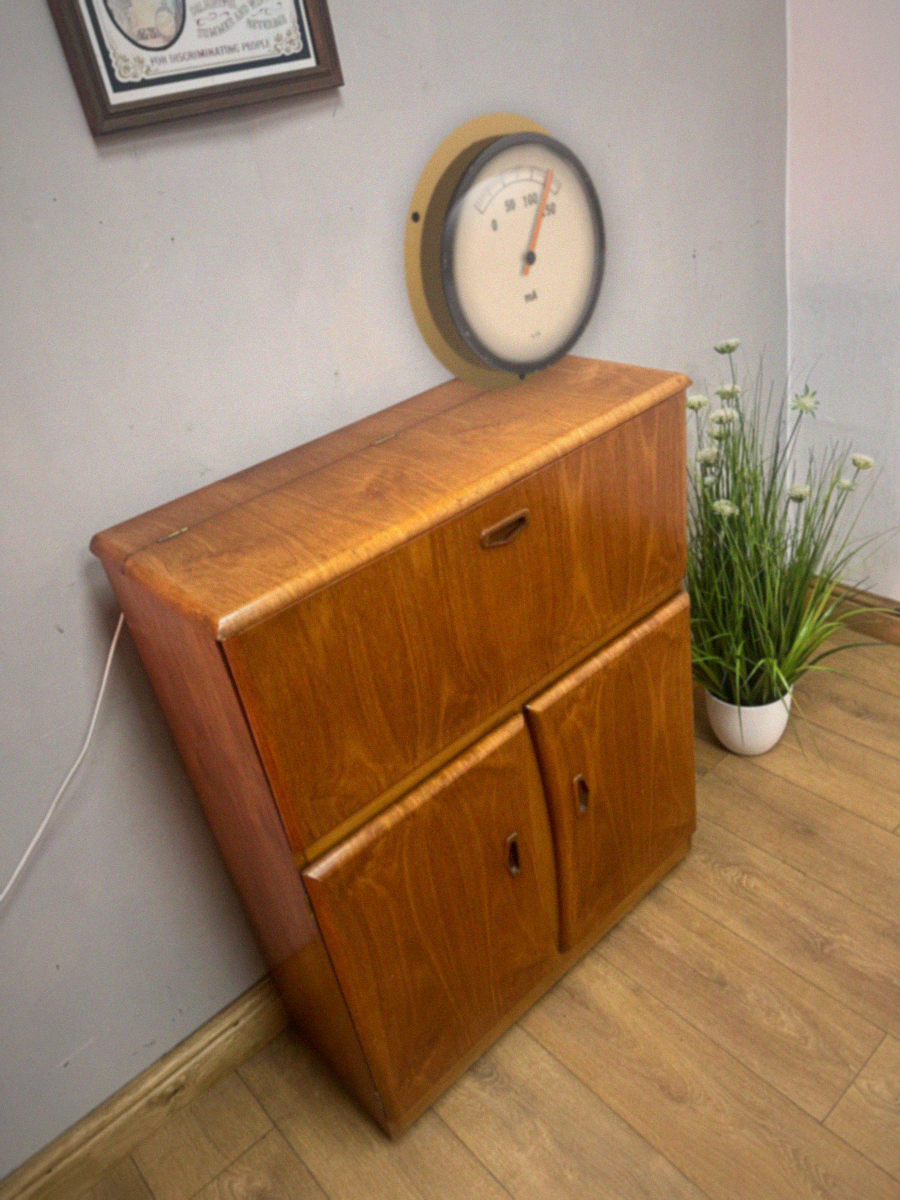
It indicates 125 mA
